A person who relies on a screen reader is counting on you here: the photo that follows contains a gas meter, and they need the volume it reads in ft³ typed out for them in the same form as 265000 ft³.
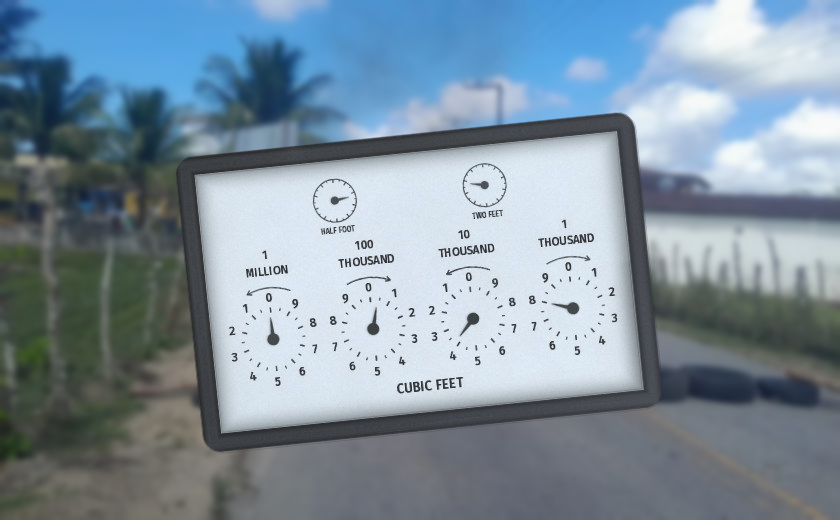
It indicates 3800 ft³
